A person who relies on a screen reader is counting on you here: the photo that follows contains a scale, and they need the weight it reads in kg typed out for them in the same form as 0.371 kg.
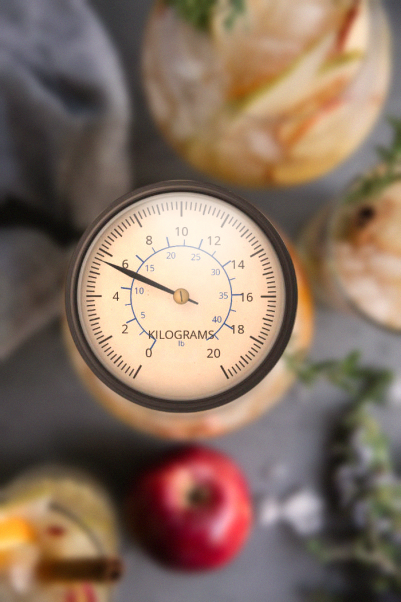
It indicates 5.6 kg
